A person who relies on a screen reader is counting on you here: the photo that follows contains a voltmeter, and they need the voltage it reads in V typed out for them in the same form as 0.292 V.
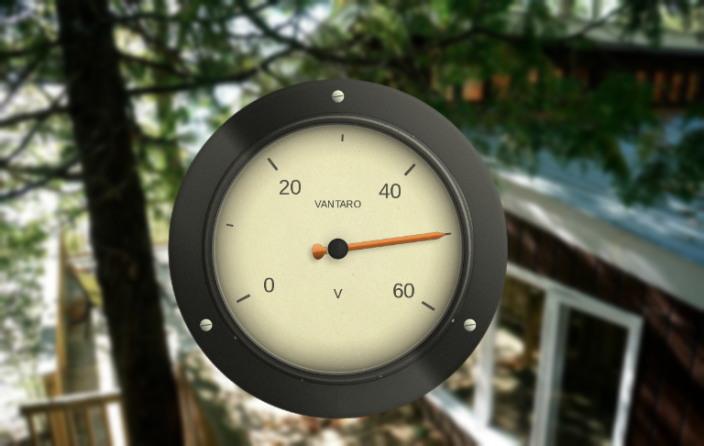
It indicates 50 V
